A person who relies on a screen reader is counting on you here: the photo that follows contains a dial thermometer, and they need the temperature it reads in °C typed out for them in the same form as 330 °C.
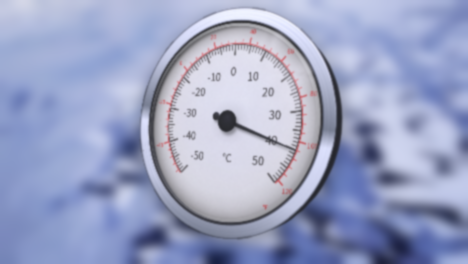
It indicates 40 °C
